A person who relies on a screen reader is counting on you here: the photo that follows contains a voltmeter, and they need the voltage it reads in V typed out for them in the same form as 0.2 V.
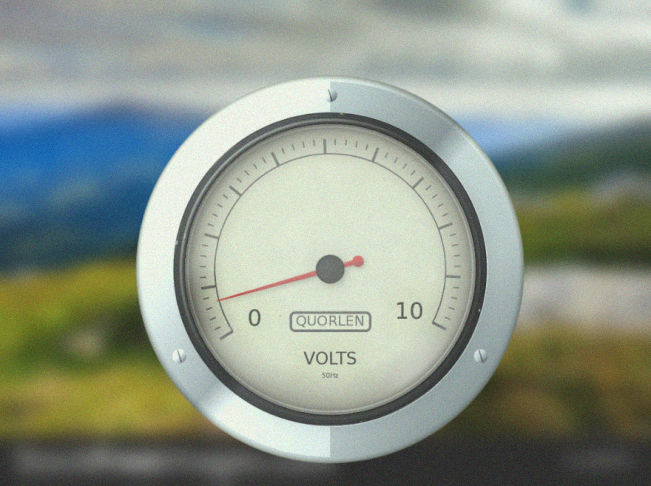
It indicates 0.7 V
